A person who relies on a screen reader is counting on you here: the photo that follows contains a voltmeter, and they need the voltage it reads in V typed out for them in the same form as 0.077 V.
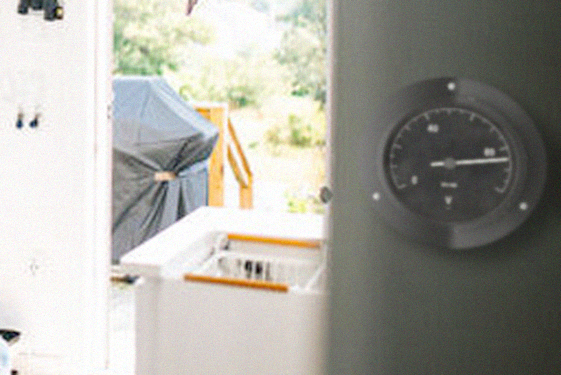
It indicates 85 V
